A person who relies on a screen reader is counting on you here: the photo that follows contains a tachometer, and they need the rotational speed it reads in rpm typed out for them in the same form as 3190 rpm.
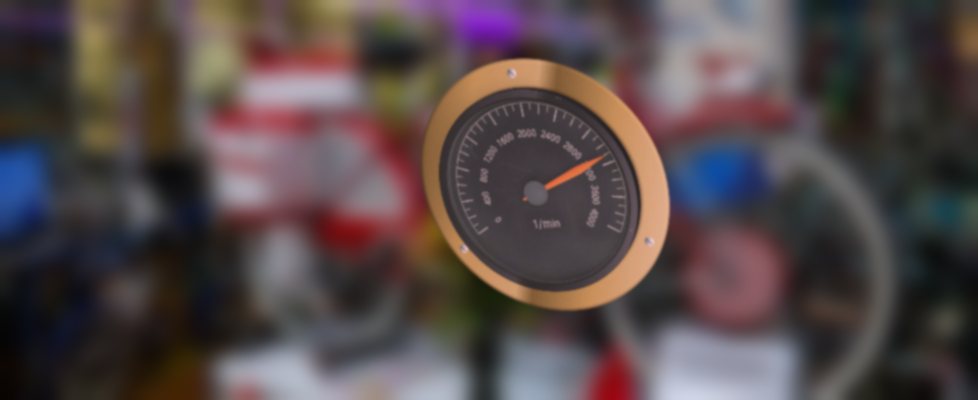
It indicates 3100 rpm
